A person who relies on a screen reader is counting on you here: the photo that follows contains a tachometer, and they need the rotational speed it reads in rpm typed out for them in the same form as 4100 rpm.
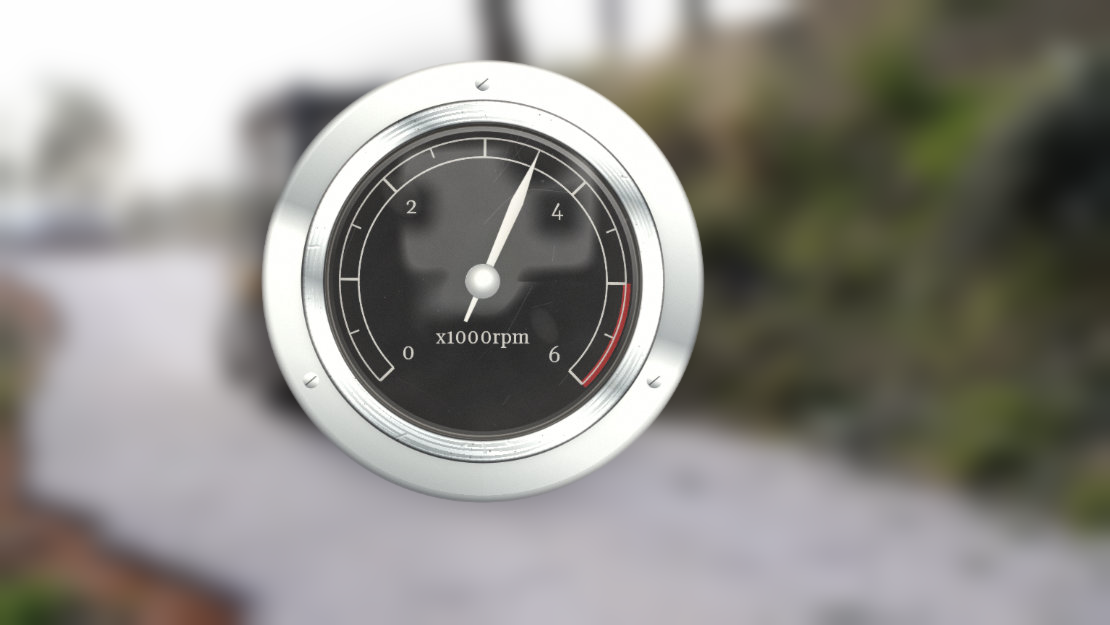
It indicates 3500 rpm
